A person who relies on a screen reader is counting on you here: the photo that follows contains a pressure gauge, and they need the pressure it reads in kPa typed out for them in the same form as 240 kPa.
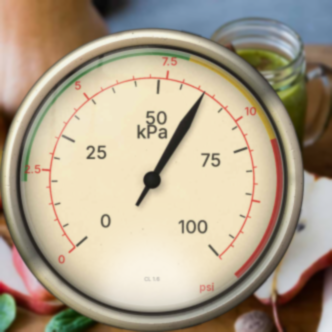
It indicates 60 kPa
